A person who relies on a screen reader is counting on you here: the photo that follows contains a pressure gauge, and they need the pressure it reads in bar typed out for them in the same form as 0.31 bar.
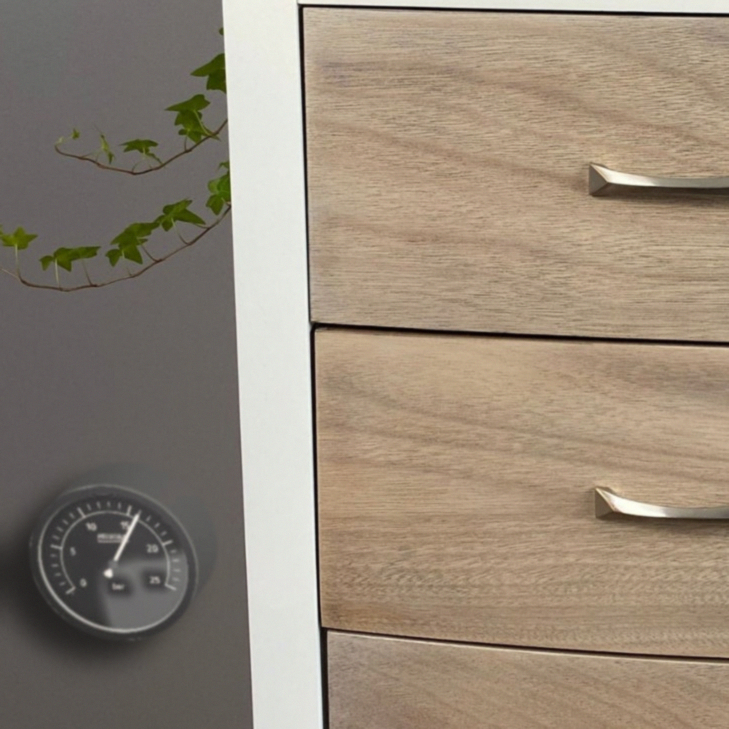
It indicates 16 bar
